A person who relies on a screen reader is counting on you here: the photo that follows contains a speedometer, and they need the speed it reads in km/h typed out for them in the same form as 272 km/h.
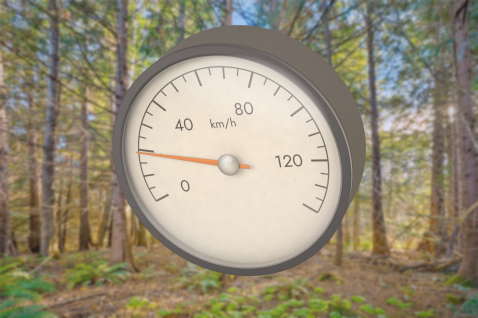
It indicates 20 km/h
